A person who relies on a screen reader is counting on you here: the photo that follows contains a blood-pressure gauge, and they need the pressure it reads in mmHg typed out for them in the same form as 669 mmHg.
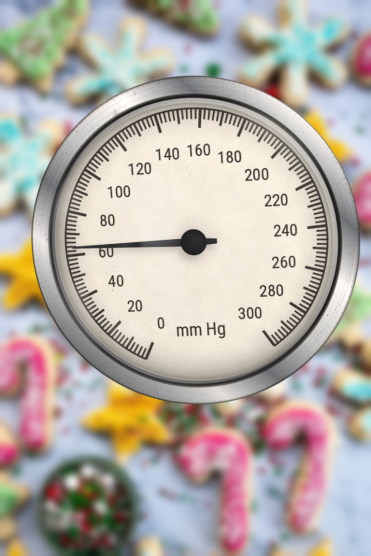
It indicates 64 mmHg
